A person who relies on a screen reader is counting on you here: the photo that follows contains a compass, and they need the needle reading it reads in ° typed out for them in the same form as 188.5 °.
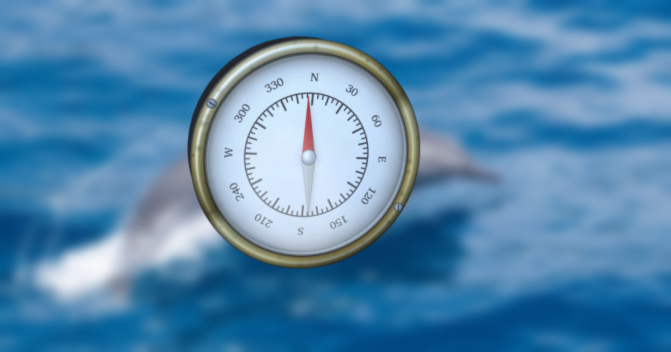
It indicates 355 °
